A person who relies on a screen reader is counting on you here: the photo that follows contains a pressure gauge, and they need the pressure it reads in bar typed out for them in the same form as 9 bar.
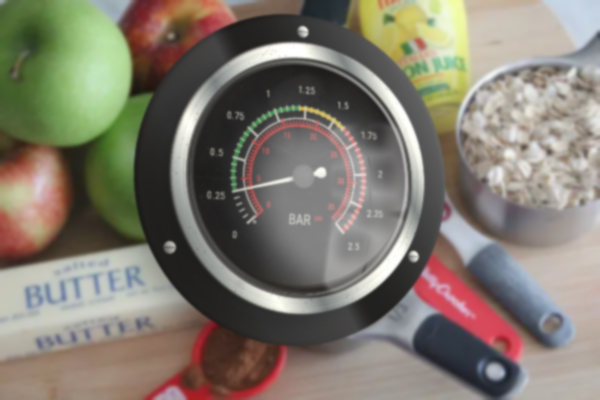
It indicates 0.25 bar
